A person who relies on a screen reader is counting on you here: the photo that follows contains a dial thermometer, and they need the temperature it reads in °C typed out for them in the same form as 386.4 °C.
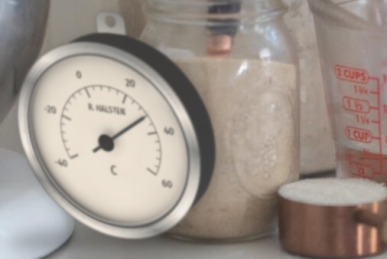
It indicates 32 °C
